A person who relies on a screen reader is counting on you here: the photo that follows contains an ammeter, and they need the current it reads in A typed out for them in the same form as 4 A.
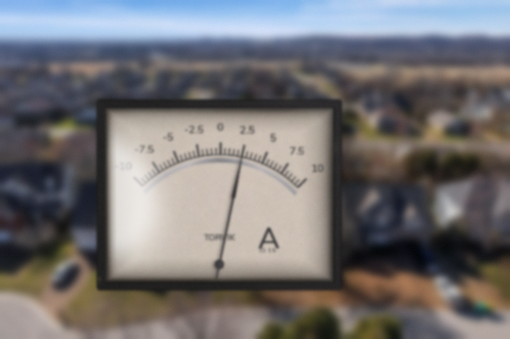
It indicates 2.5 A
